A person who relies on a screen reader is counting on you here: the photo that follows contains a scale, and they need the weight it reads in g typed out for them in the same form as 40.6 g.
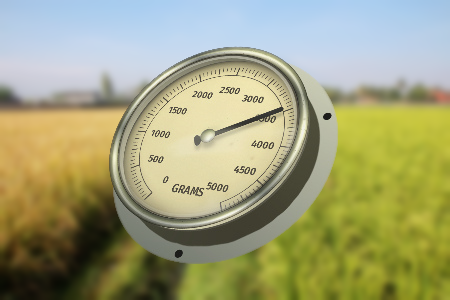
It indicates 3500 g
